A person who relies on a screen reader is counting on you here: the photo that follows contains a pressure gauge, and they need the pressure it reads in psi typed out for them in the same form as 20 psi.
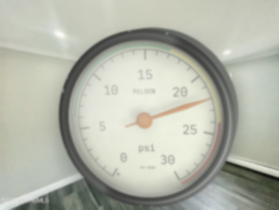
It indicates 22 psi
